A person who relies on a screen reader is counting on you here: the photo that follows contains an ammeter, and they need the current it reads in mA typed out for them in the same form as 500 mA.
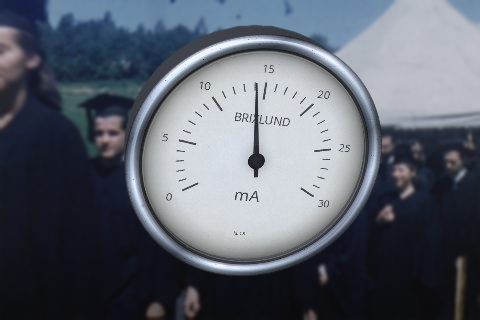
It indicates 14 mA
